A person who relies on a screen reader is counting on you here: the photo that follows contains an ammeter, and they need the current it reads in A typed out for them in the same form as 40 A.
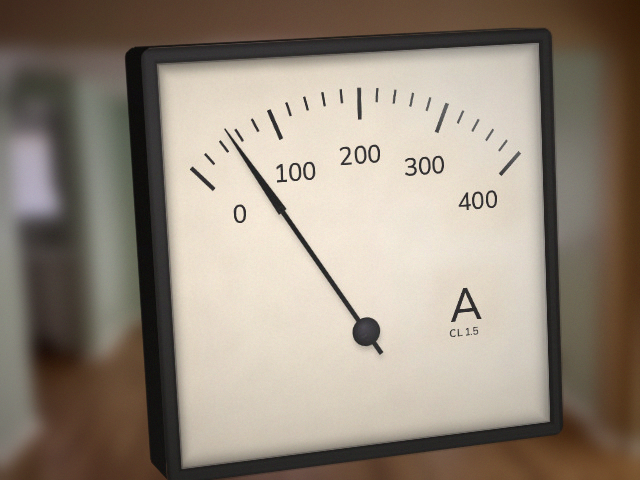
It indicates 50 A
